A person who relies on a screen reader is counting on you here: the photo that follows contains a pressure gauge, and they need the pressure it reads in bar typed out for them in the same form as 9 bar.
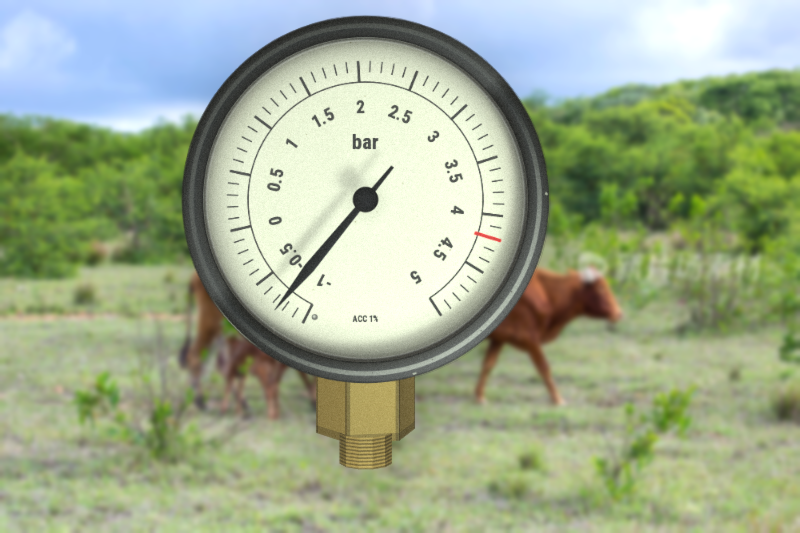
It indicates -0.75 bar
